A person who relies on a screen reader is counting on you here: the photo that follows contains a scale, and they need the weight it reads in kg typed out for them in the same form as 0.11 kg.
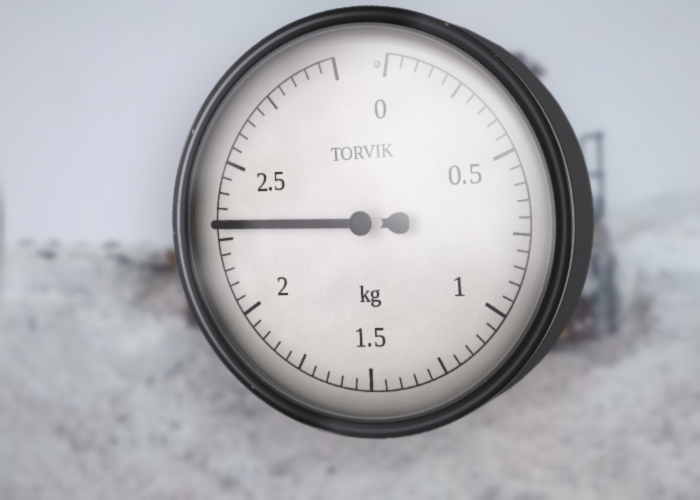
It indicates 2.3 kg
